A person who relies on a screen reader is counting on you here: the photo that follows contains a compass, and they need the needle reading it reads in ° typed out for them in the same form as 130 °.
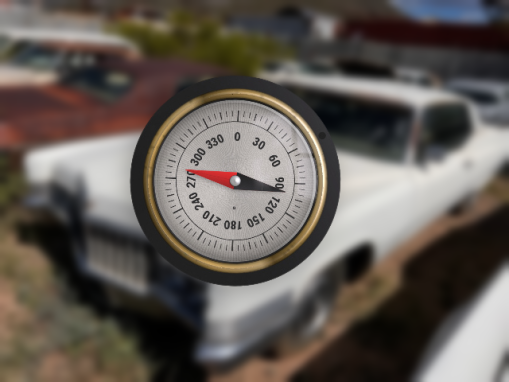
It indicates 280 °
